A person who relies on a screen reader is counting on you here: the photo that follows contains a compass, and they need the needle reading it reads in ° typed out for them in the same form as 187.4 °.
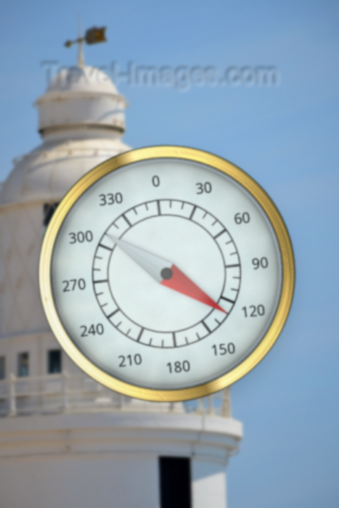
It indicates 130 °
